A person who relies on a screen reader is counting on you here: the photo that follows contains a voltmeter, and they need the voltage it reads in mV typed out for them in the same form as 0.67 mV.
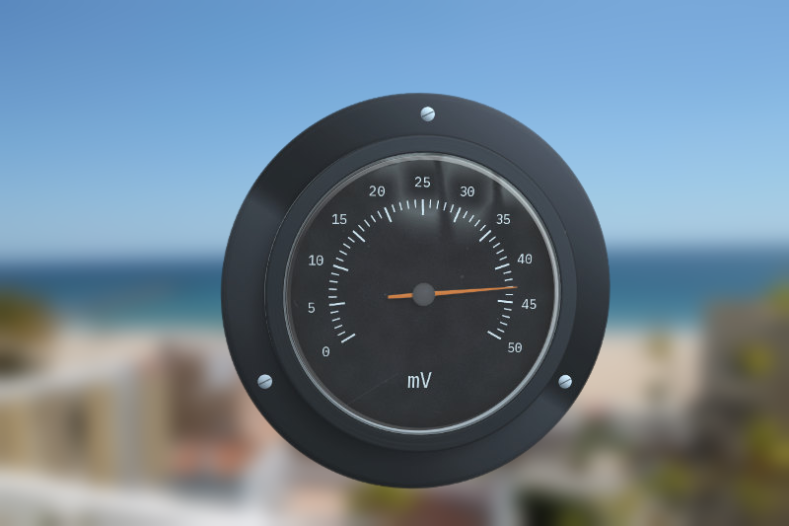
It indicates 43 mV
